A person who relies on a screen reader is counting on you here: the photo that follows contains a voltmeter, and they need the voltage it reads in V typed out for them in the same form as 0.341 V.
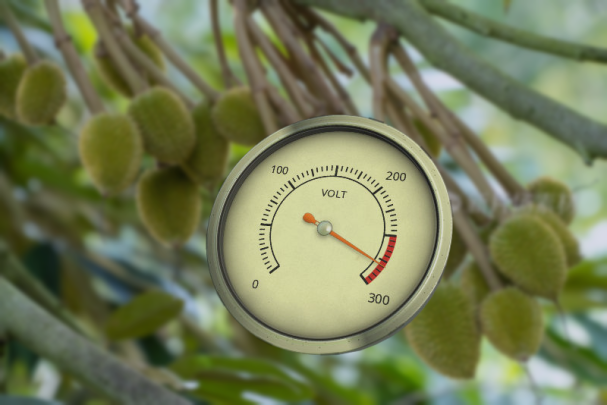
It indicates 280 V
